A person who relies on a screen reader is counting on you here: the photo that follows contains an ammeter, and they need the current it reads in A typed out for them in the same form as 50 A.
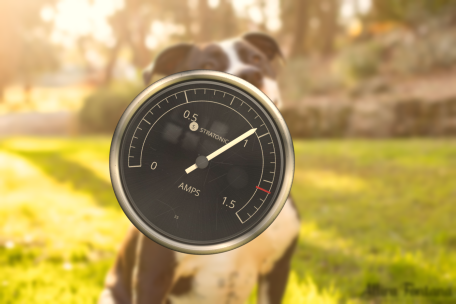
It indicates 0.95 A
